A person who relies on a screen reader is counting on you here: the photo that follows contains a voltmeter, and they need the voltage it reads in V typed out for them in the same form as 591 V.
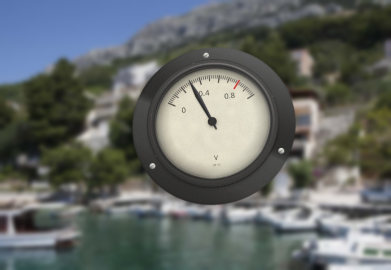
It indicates 0.3 V
